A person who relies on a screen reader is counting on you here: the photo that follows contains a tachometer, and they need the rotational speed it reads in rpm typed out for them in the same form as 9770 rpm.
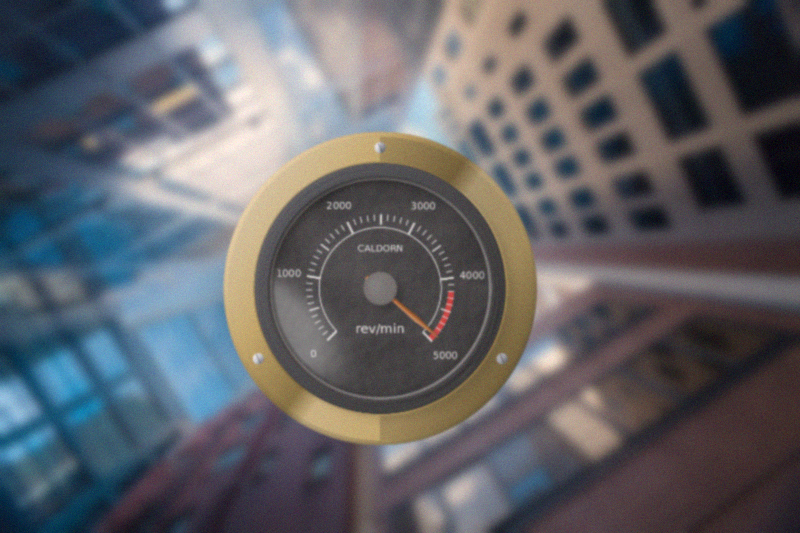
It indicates 4900 rpm
